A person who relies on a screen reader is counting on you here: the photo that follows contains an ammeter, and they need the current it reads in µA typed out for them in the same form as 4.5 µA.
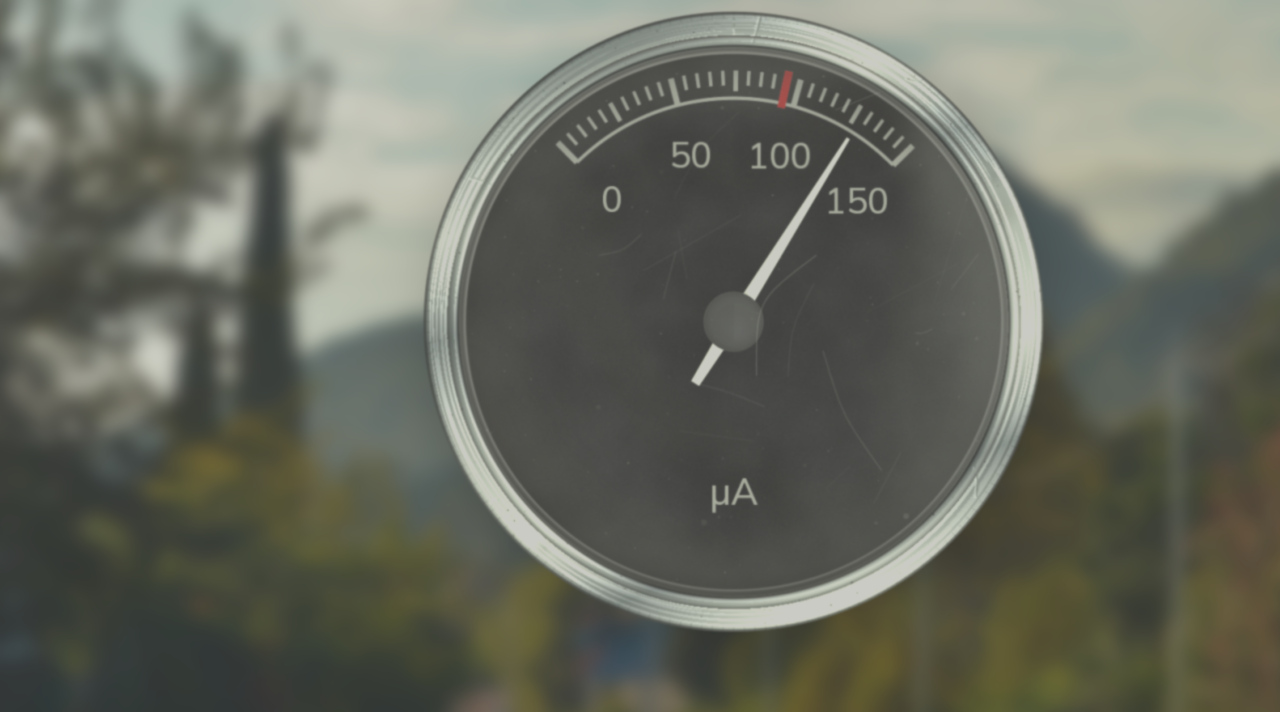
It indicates 127.5 µA
